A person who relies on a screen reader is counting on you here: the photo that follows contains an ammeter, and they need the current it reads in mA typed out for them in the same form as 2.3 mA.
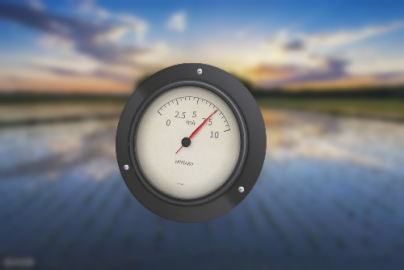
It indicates 7.5 mA
